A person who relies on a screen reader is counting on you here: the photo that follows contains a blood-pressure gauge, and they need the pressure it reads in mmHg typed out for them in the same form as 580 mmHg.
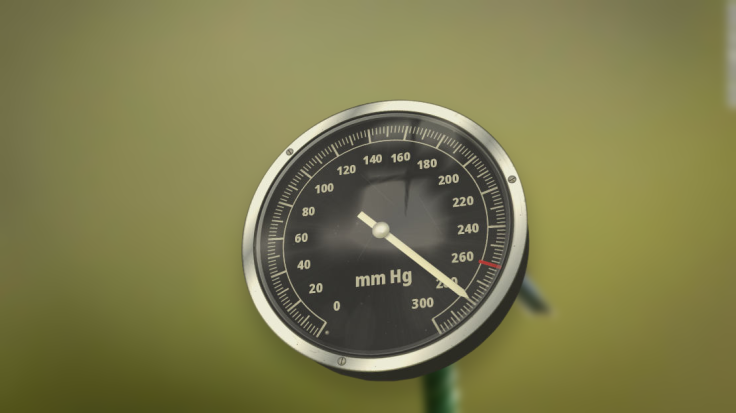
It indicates 280 mmHg
